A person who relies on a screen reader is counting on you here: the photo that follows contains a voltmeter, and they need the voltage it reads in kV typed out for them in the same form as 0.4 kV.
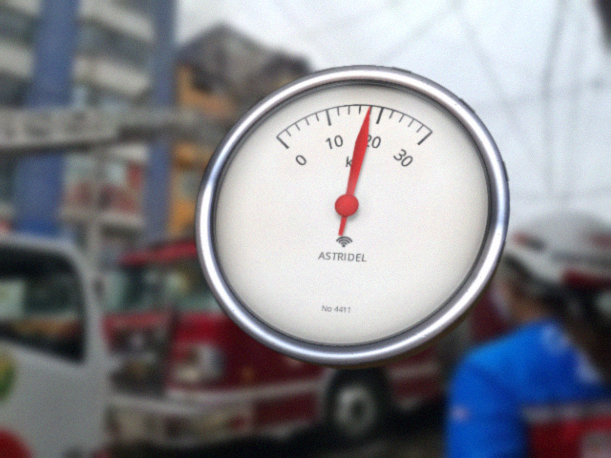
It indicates 18 kV
